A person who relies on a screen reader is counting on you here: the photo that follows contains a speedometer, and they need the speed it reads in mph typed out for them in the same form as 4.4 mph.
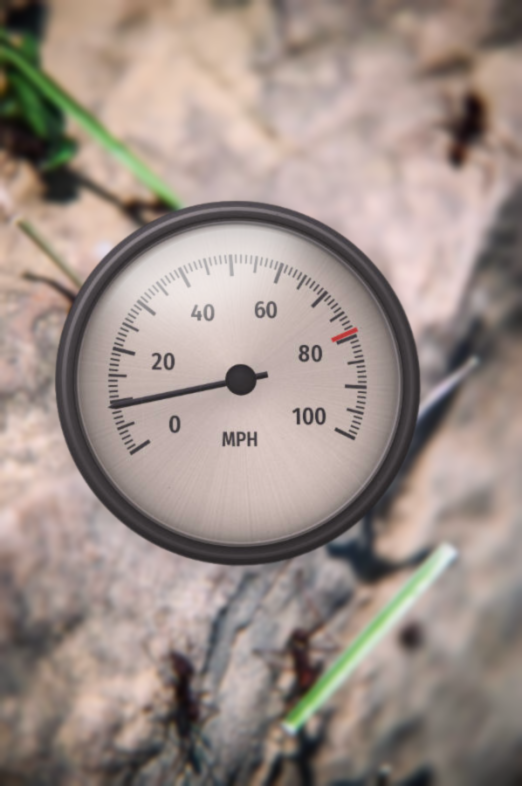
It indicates 9 mph
